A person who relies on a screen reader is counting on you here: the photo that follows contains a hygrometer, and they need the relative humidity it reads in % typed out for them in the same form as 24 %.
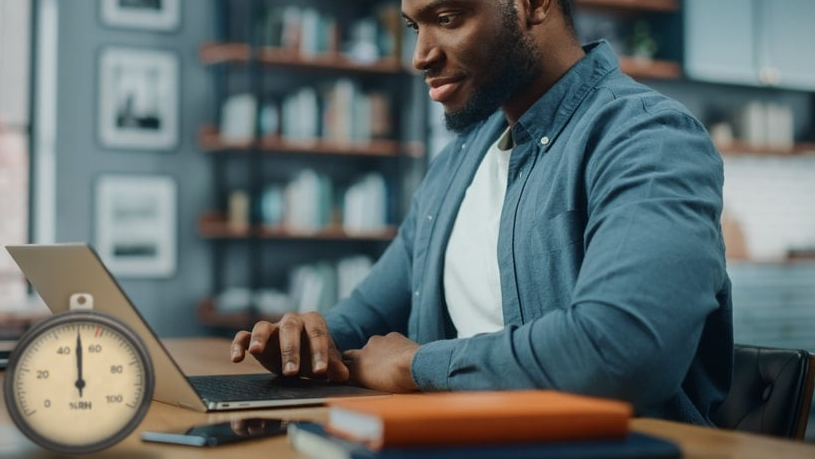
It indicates 50 %
